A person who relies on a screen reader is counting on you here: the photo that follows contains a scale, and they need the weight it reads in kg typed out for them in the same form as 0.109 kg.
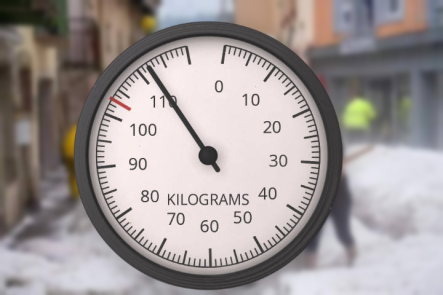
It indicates 112 kg
